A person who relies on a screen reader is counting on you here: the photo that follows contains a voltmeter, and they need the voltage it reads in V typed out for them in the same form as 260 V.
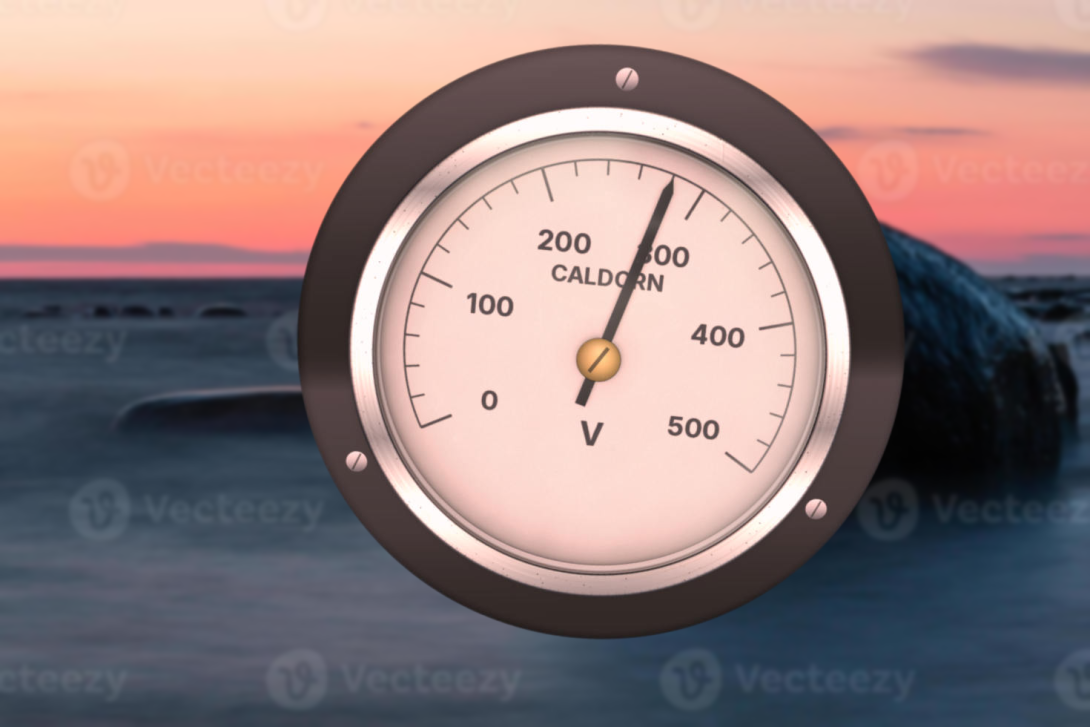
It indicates 280 V
